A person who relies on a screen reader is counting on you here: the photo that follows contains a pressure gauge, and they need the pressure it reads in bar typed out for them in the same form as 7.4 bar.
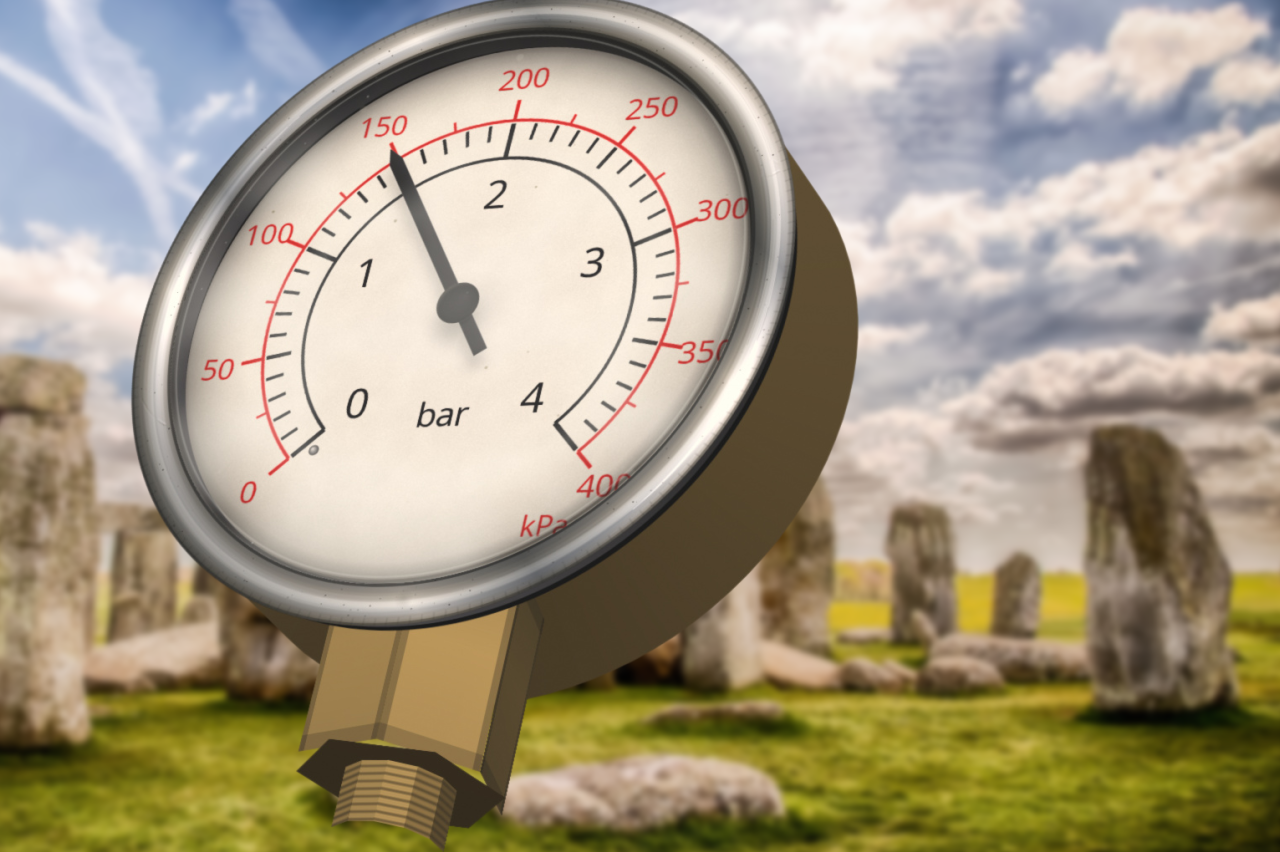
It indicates 1.5 bar
